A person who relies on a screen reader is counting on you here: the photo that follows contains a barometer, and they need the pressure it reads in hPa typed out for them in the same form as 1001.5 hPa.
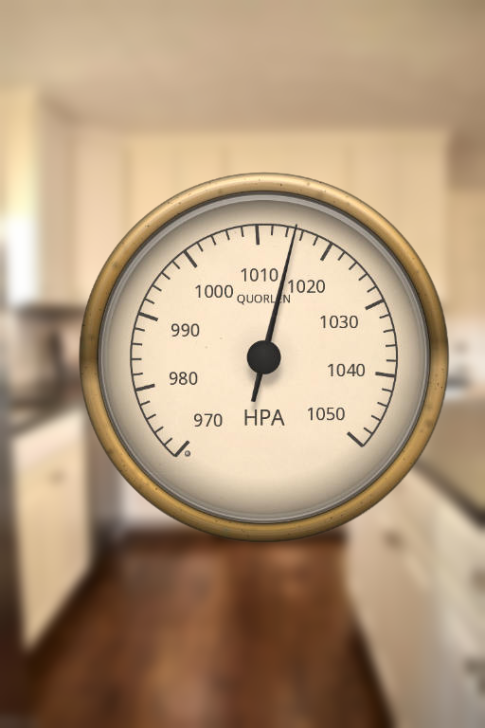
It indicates 1015 hPa
